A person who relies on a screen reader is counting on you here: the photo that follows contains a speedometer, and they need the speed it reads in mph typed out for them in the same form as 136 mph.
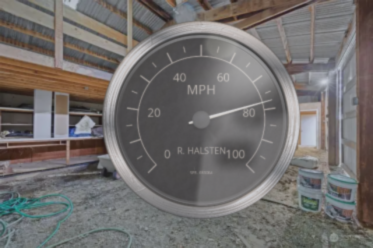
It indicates 77.5 mph
